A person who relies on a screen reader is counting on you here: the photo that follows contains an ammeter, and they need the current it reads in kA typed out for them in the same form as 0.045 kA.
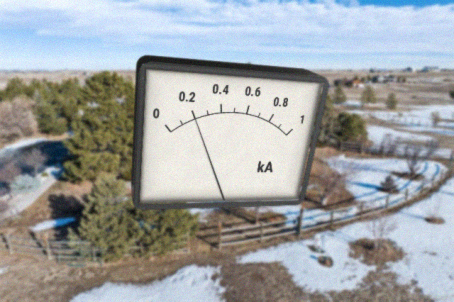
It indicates 0.2 kA
